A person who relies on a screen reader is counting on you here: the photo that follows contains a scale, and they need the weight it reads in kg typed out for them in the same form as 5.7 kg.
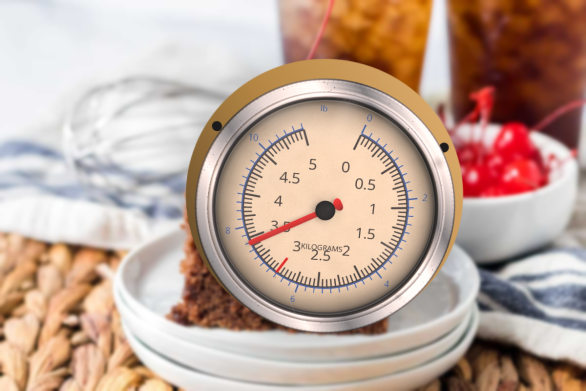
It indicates 3.45 kg
